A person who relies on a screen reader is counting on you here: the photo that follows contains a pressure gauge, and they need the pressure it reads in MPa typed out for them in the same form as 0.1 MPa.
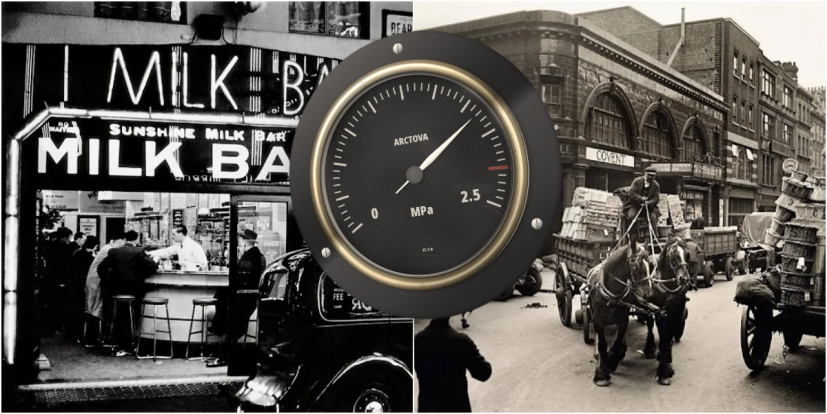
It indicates 1.85 MPa
